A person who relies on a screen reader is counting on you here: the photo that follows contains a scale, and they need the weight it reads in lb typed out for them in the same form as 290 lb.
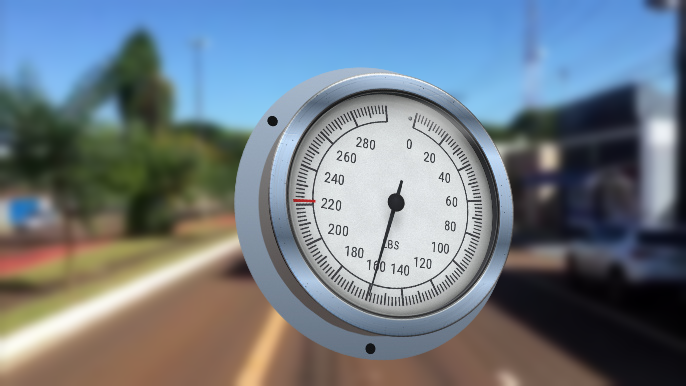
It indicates 160 lb
